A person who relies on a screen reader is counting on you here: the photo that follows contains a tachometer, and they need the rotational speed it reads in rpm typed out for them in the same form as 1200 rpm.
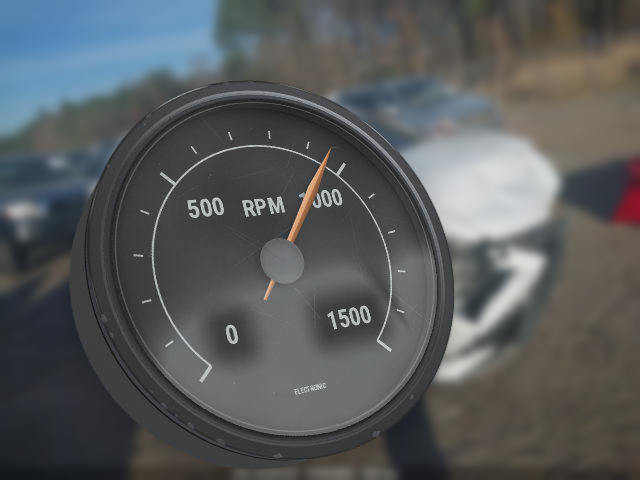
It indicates 950 rpm
